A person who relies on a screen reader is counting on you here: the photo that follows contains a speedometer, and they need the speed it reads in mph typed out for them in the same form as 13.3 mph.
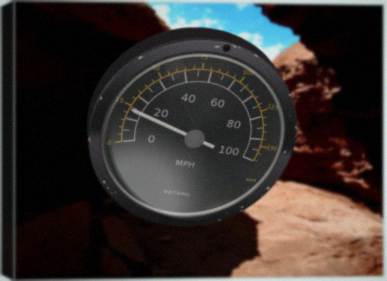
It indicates 15 mph
